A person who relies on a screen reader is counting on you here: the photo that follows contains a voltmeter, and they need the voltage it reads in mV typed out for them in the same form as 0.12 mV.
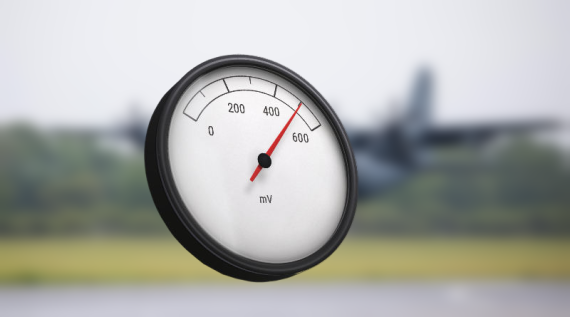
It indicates 500 mV
